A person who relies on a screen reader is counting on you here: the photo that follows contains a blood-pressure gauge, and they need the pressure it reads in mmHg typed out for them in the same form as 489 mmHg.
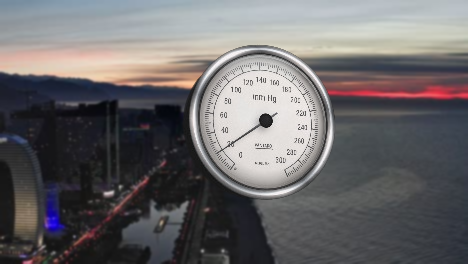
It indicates 20 mmHg
